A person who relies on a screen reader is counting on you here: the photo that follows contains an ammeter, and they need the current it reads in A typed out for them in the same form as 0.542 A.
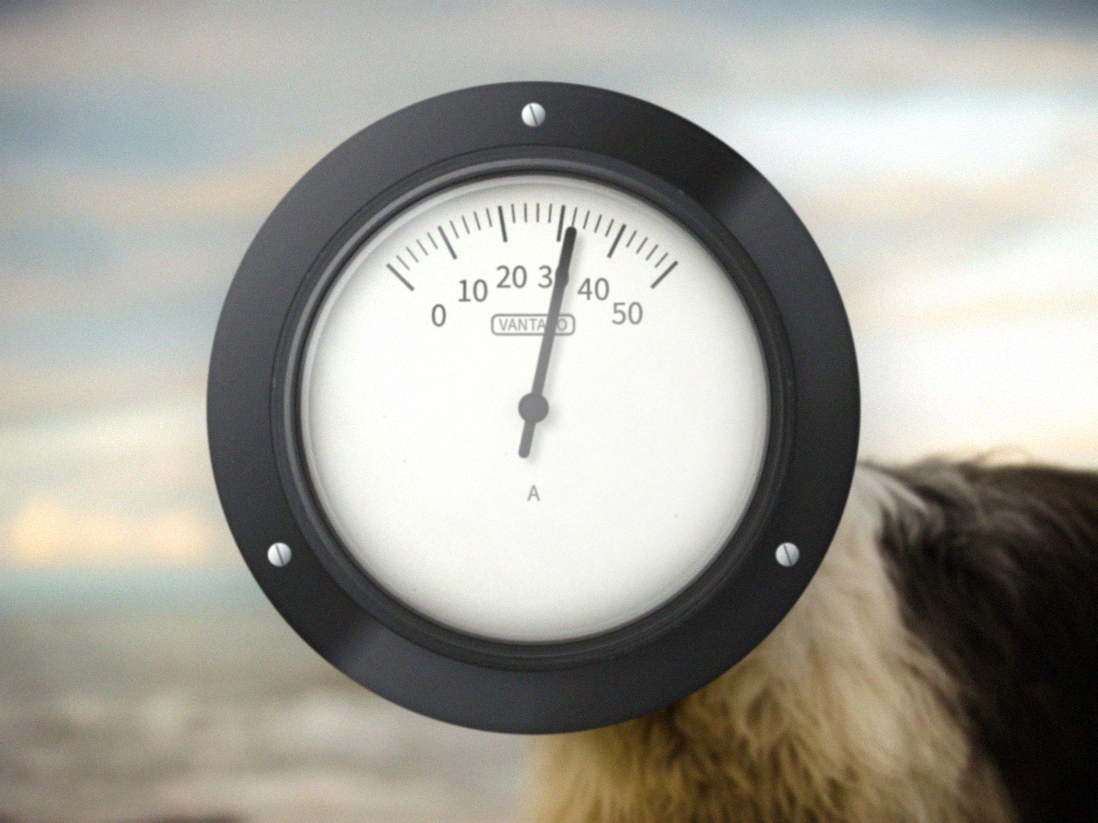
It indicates 32 A
